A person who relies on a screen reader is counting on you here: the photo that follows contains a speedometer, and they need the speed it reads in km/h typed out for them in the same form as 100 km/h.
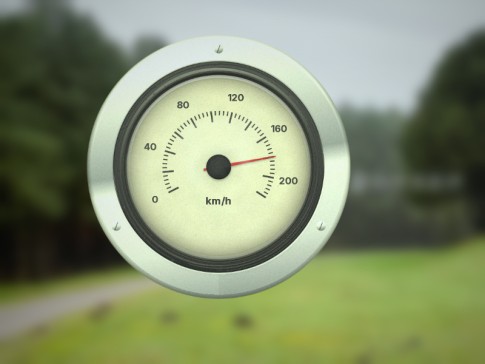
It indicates 180 km/h
